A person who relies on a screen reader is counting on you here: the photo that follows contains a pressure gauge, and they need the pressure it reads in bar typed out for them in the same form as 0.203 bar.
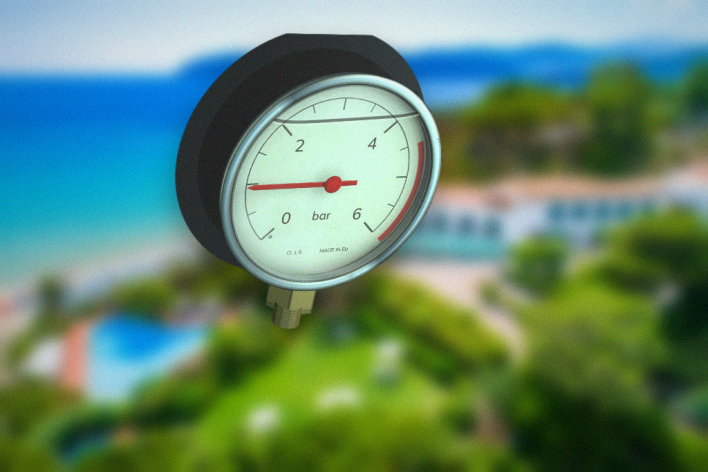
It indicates 1 bar
